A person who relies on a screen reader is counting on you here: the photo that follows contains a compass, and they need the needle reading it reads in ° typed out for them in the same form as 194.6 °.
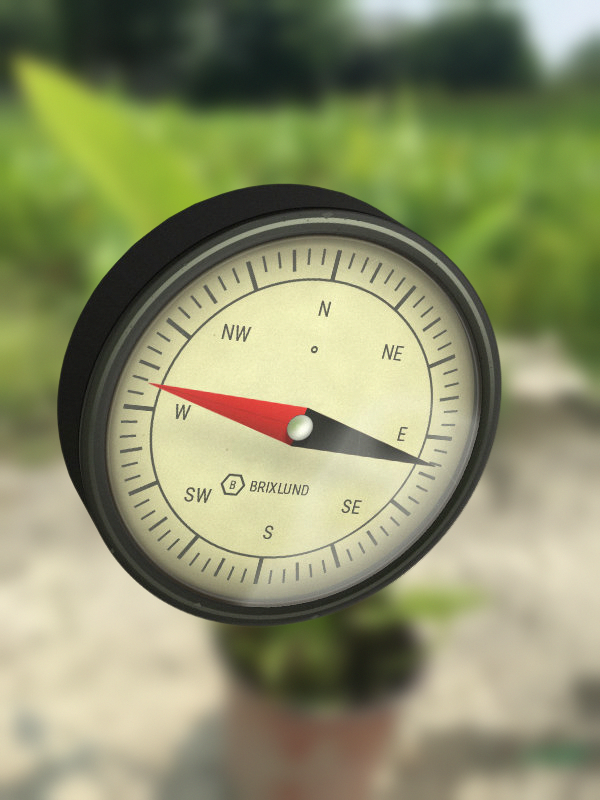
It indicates 280 °
